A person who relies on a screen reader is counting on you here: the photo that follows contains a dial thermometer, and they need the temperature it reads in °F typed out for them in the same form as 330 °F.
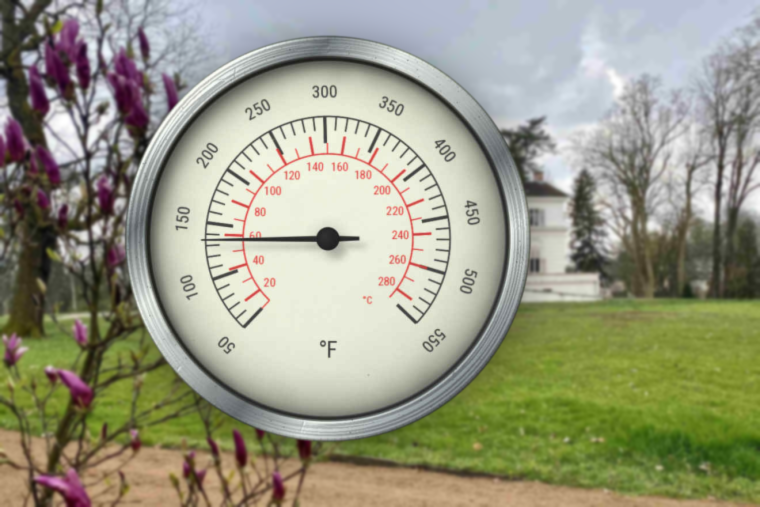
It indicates 135 °F
